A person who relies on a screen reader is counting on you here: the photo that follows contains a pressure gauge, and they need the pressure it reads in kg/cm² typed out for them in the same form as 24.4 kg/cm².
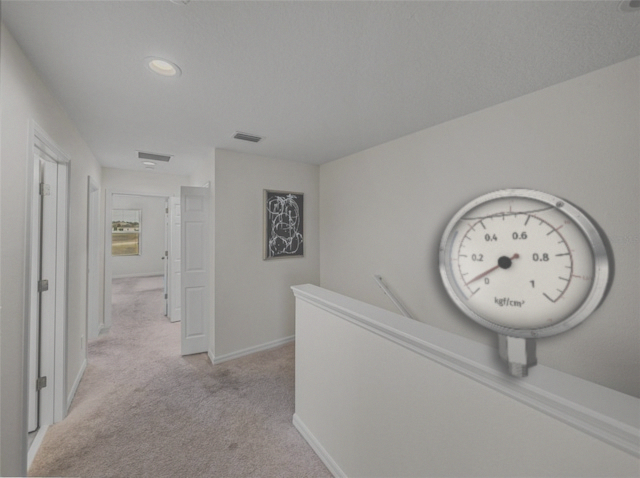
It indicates 0.05 kg/cm²
